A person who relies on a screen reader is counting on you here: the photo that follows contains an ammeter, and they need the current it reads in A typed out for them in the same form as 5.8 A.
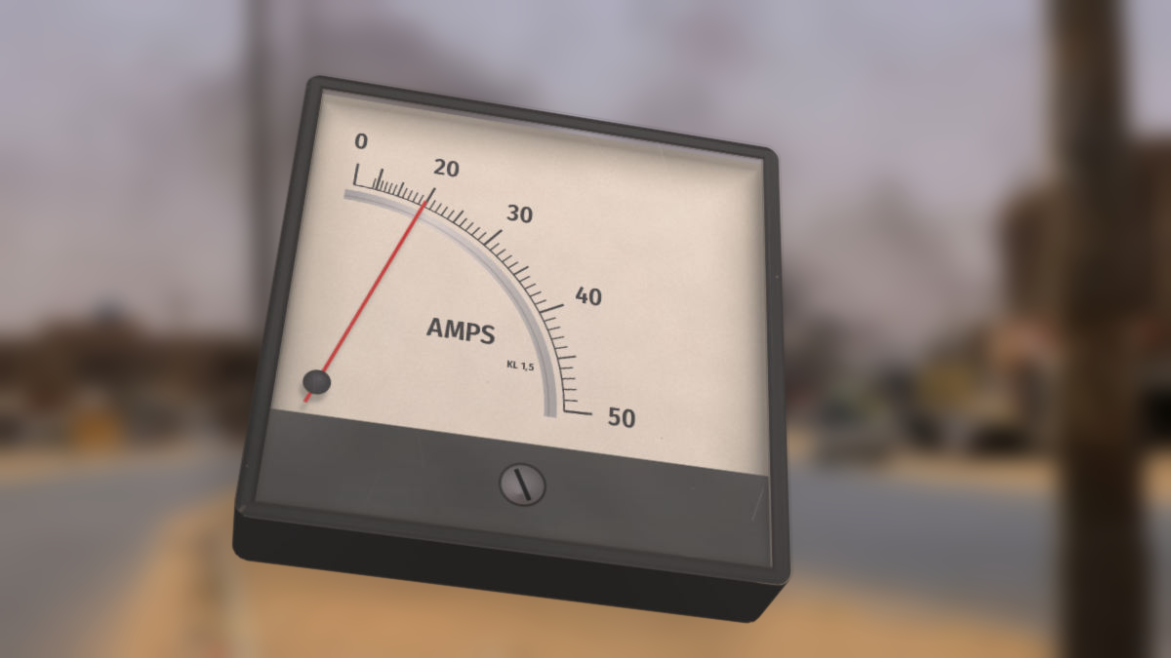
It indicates 20 A
